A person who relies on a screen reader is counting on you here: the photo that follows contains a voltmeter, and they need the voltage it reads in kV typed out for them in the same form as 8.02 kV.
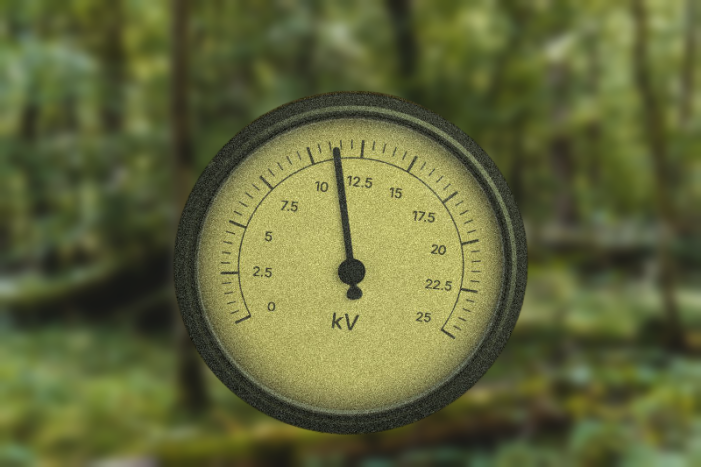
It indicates 11.25 kV
